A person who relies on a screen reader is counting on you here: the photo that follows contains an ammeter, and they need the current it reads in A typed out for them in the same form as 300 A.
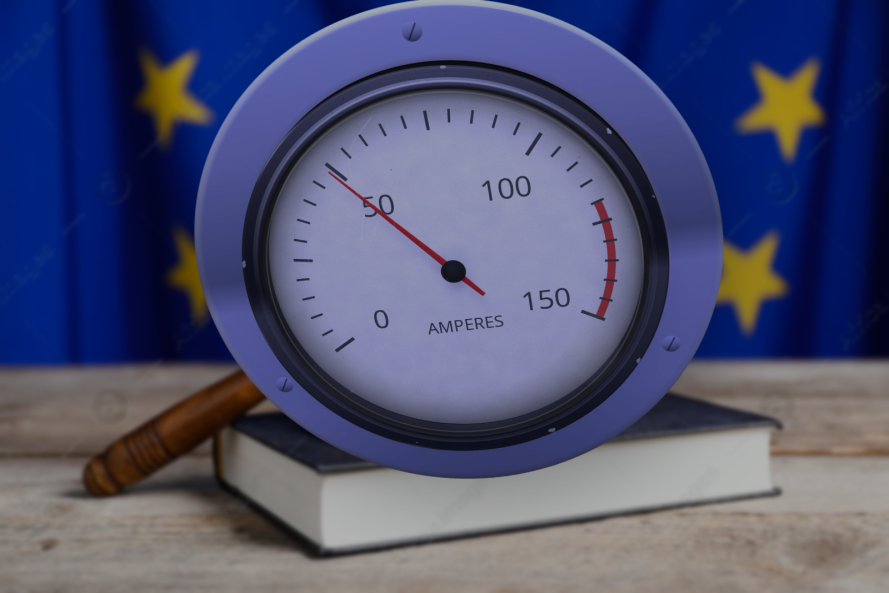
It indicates 50 A
